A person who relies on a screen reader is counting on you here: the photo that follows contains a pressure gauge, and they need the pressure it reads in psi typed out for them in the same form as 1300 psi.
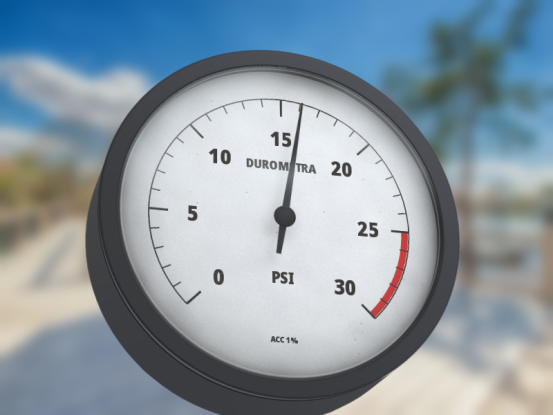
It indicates 16 psi
